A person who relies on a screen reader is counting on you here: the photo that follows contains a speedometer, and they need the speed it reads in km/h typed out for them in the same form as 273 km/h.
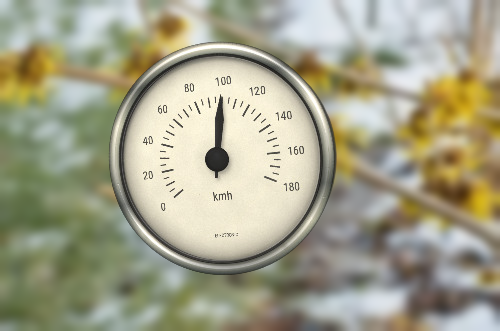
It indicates 100 km/h
